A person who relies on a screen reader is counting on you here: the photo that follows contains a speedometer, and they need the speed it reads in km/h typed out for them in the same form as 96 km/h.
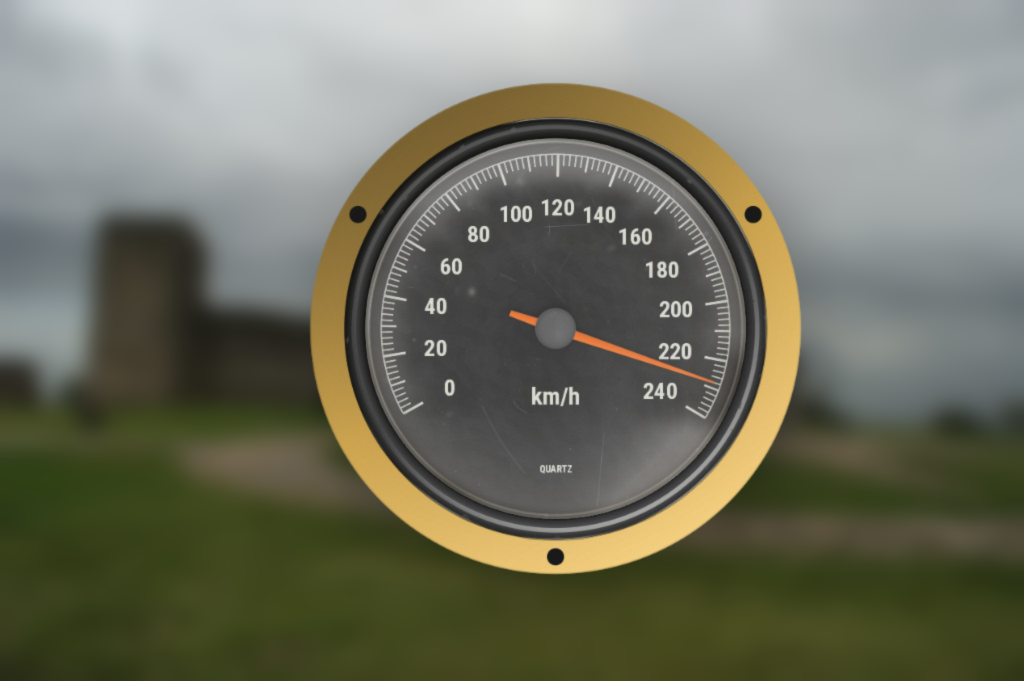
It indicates 228 km/h
